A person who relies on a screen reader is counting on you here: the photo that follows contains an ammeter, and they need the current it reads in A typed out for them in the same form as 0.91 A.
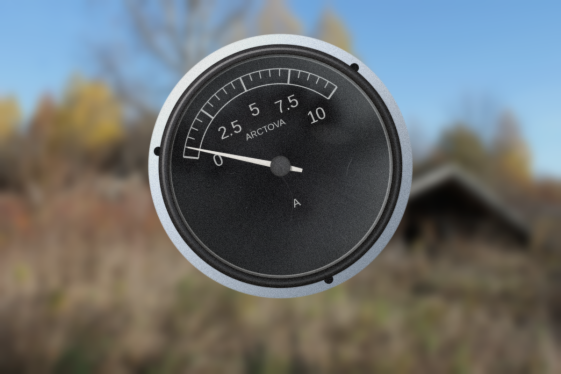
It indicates 0.5 A
